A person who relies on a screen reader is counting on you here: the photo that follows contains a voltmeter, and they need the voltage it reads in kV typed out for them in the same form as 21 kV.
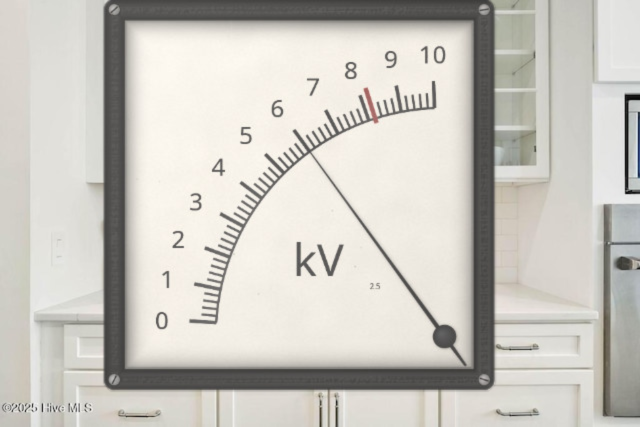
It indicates 6 kV
